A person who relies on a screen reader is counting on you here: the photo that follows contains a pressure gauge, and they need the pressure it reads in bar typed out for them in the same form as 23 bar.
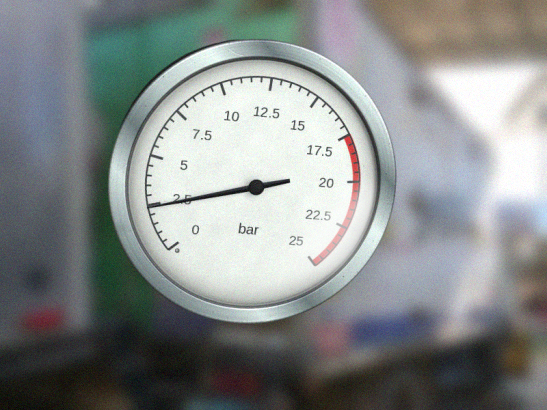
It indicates 2.5 bar
